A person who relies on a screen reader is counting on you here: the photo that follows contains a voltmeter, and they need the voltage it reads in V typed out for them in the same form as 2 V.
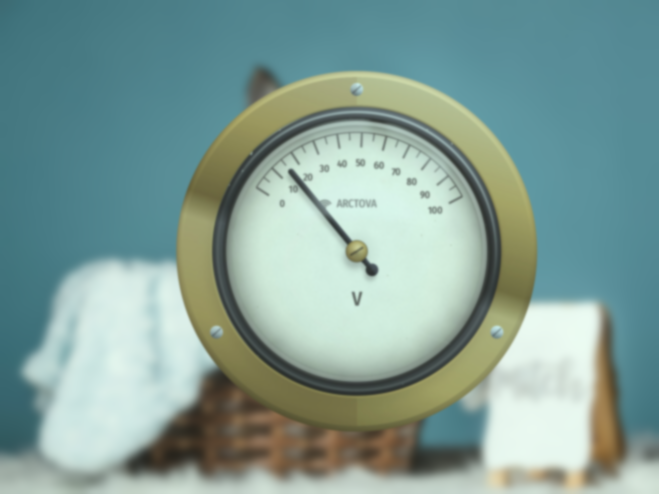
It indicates 15 V
